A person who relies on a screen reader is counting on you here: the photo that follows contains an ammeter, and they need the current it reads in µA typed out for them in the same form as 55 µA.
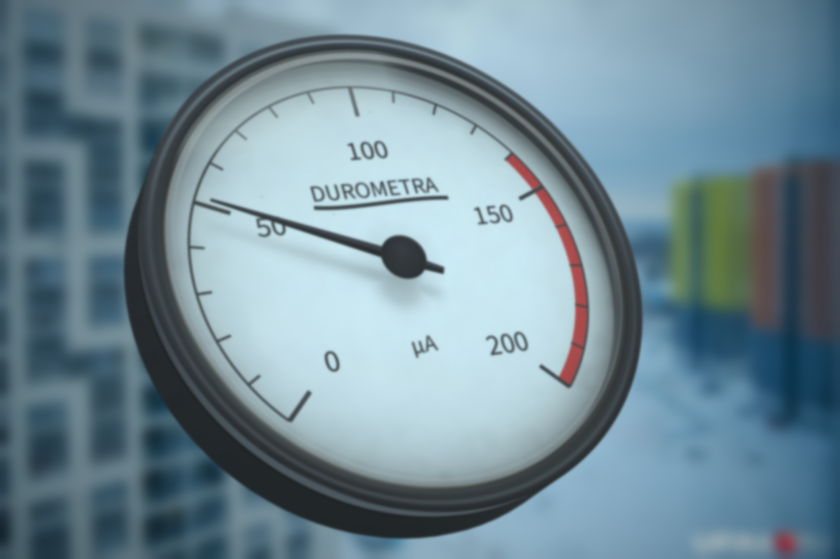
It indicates 50 µA
